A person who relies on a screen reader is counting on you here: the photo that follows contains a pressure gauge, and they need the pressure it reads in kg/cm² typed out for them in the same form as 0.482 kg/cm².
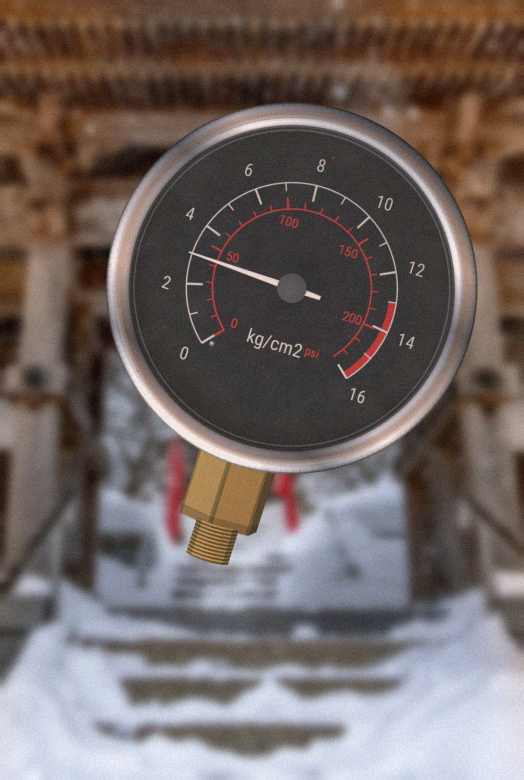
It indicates 3 kg/cm²
